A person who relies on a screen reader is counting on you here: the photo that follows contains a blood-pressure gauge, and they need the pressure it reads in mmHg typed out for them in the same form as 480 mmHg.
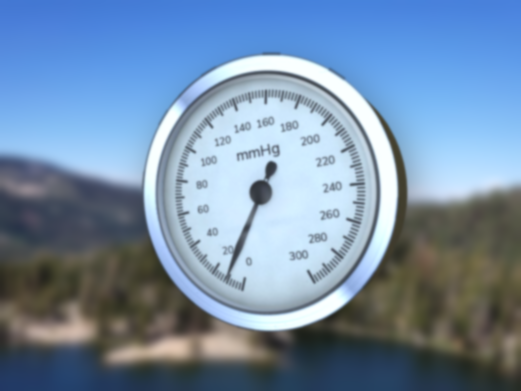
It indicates 10 mmHg
